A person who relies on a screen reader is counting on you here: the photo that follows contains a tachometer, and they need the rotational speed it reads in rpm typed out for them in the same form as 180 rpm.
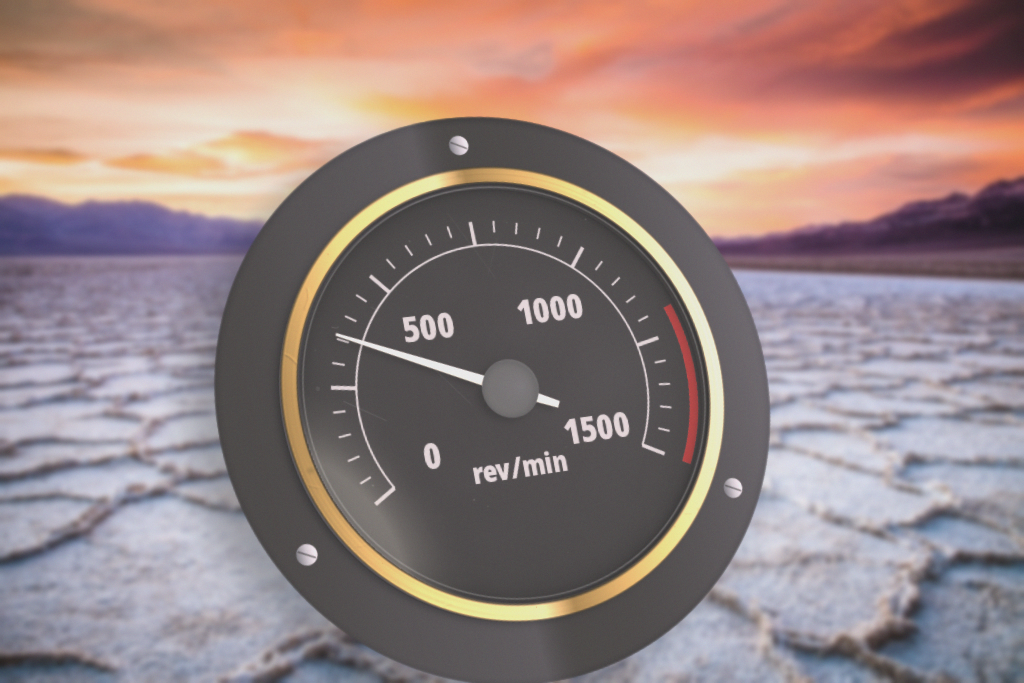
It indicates 350 rpm
